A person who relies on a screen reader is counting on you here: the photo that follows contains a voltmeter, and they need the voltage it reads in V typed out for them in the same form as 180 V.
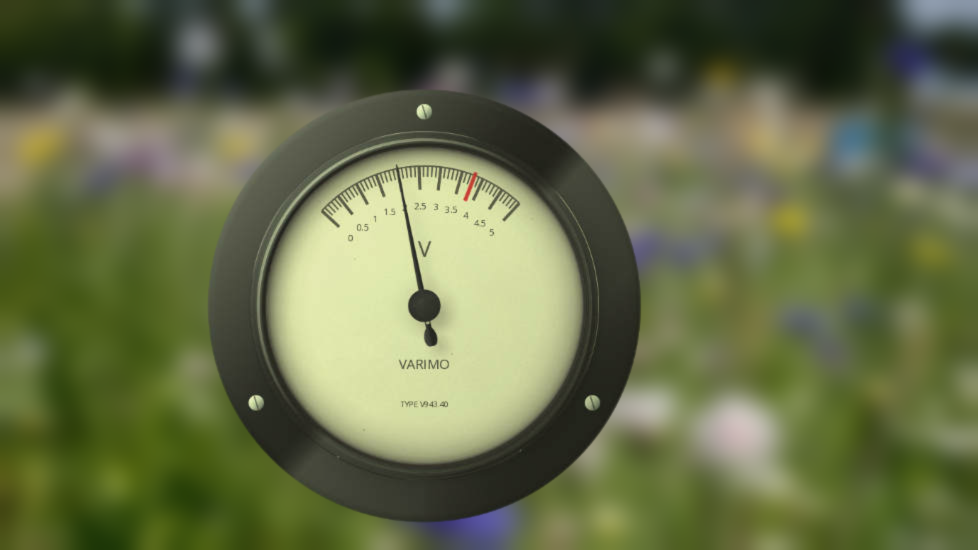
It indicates 2 V
